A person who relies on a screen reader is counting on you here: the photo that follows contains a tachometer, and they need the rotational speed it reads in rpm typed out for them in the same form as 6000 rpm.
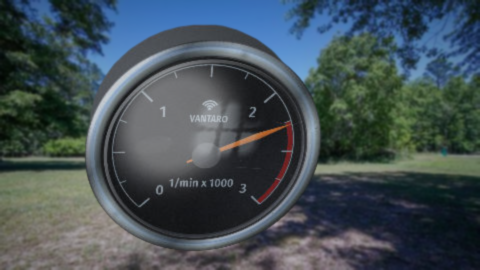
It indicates 2250 rpm
